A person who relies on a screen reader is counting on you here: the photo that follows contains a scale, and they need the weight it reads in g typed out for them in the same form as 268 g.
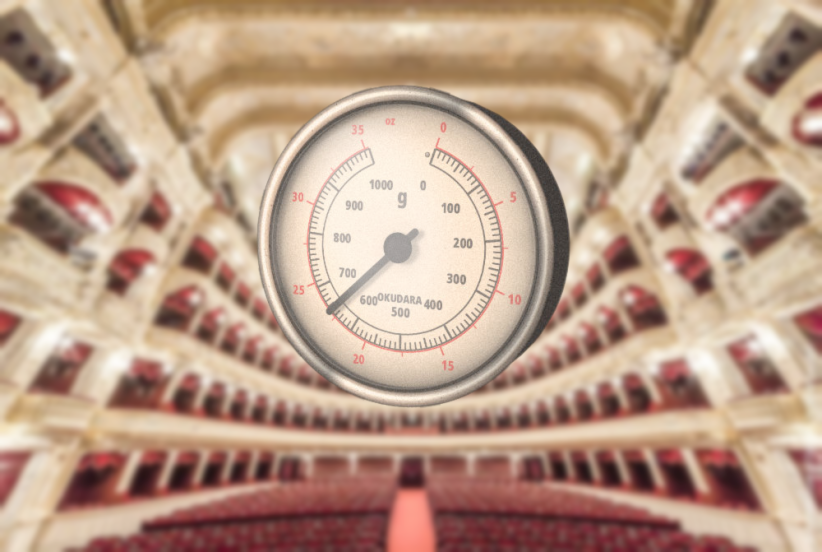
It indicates 650 g
